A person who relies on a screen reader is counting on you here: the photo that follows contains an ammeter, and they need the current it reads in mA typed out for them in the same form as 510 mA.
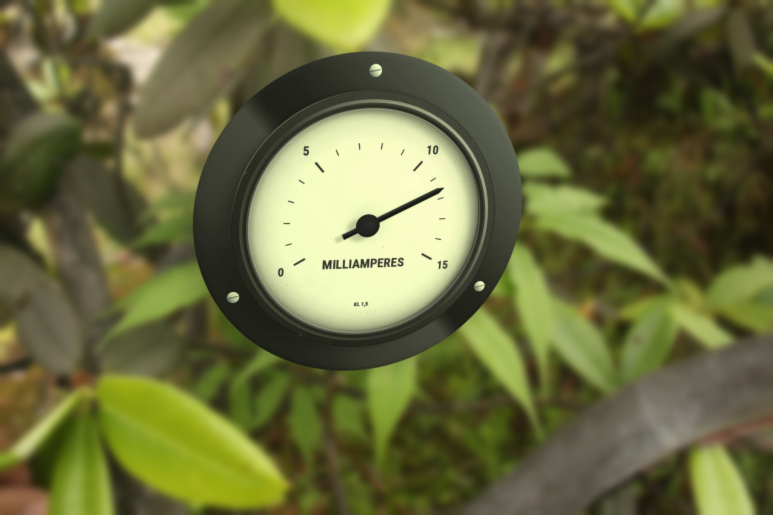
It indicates 11.5 mA
